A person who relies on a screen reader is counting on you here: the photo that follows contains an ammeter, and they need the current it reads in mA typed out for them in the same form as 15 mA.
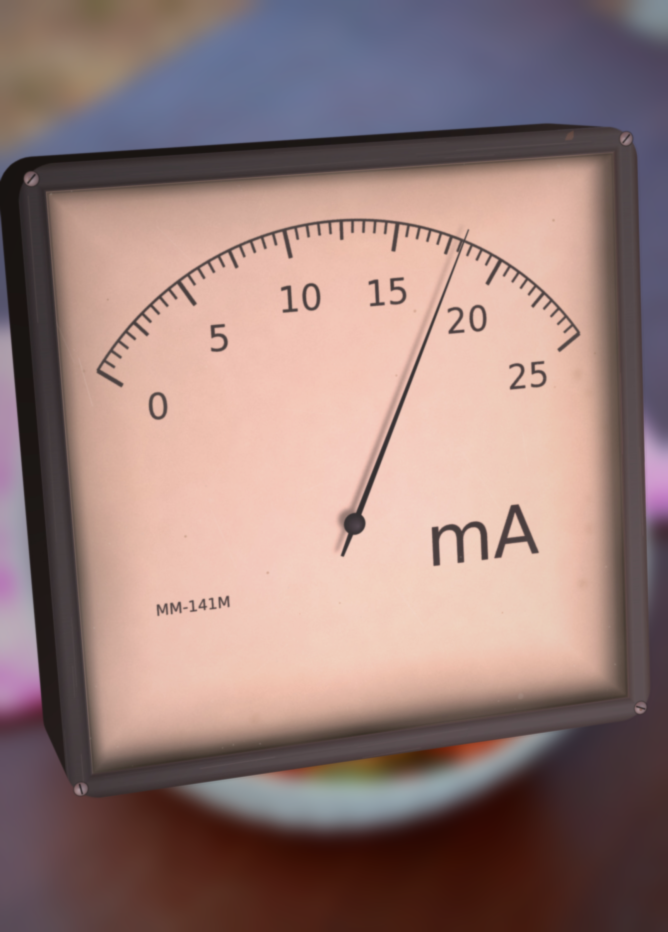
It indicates 18 mA
